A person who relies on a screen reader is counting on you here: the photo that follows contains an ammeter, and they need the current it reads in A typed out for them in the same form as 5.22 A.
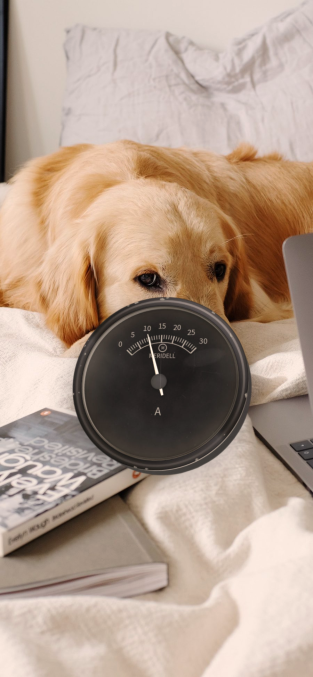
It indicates 10 A
